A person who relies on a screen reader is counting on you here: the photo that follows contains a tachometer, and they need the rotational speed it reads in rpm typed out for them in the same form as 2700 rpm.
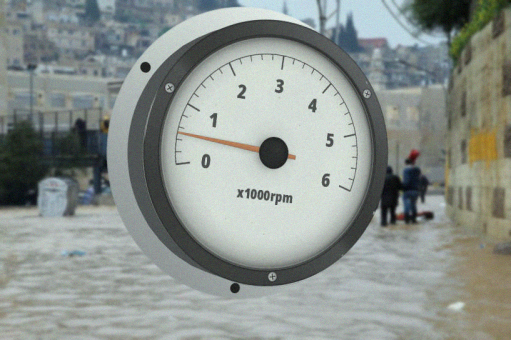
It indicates 500 rpm
